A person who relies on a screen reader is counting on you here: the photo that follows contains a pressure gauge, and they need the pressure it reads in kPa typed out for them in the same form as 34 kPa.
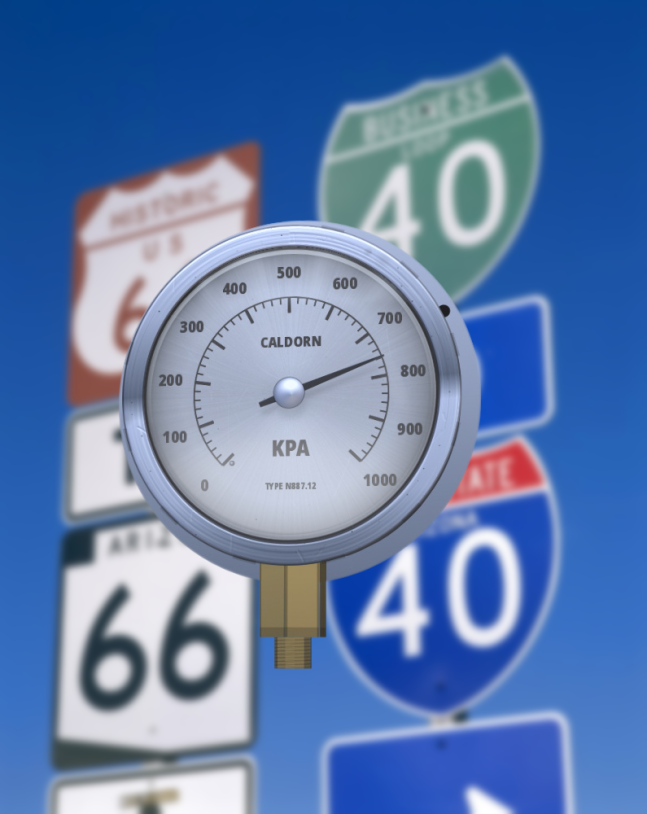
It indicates 760 kPa
